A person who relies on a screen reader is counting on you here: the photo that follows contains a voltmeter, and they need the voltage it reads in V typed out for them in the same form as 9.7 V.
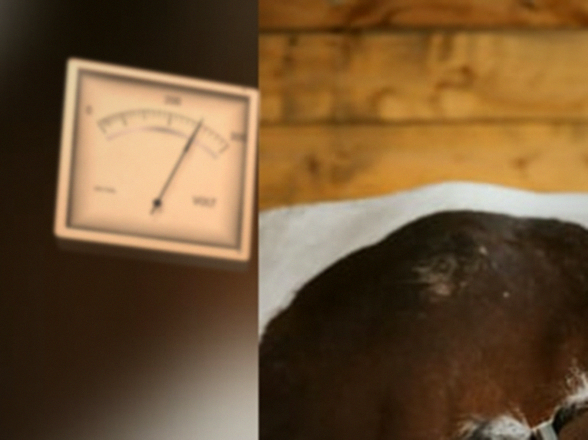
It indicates 250 V
